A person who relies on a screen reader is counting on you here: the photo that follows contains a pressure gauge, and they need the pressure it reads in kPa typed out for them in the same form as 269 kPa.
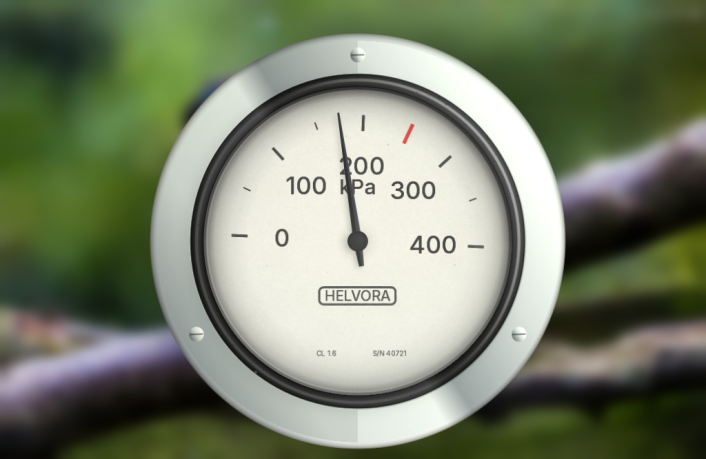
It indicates 175 kPa
